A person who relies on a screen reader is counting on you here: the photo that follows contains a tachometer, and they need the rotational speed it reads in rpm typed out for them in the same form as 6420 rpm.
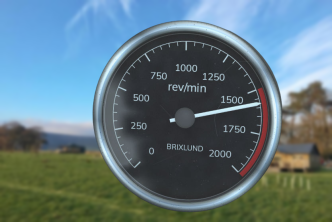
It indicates 1575 rpm
